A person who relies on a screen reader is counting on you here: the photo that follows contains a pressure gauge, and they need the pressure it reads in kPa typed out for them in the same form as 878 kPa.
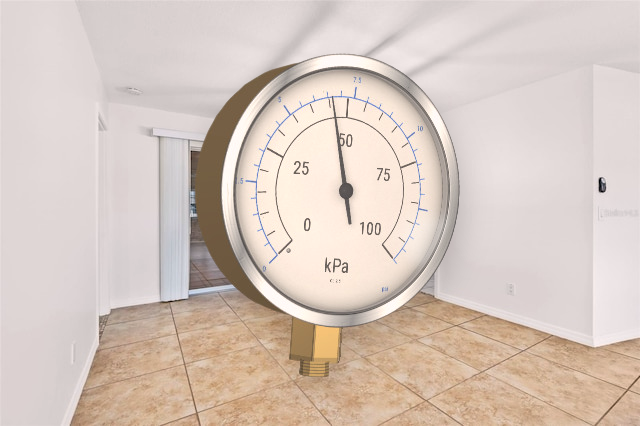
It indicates 45 kPa
